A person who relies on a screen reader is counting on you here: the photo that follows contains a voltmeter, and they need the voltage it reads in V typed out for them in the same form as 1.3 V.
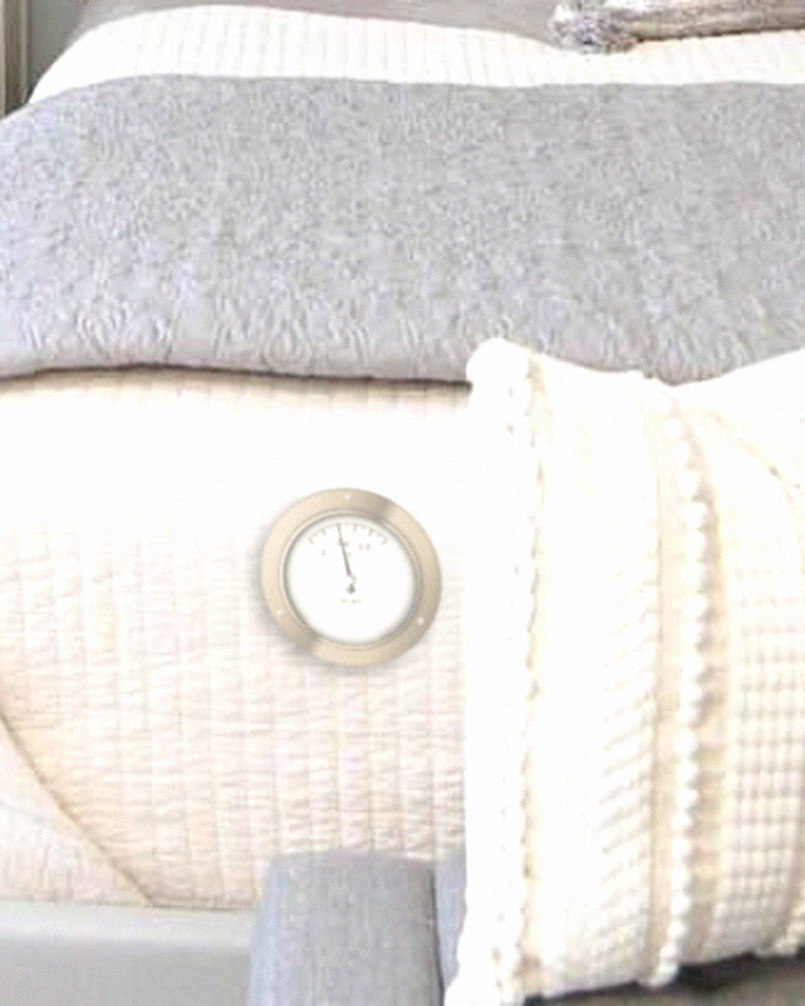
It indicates 0.4 V
